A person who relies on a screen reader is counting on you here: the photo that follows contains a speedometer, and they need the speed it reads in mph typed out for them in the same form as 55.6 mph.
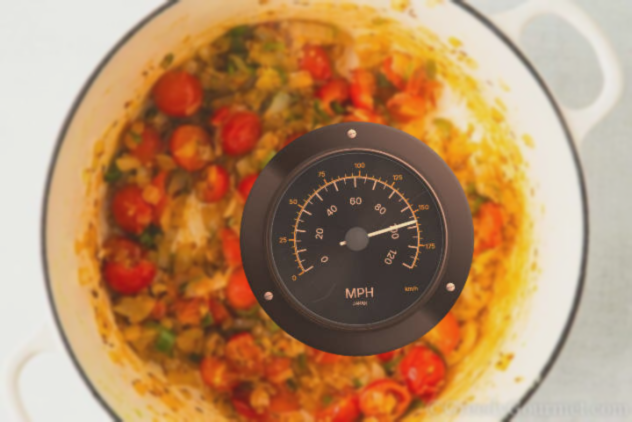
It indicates 97.5 mph
